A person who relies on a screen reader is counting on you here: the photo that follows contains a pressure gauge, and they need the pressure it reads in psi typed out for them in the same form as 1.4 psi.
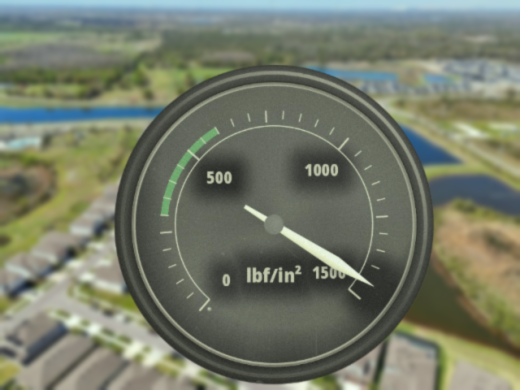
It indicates 1450 psi
